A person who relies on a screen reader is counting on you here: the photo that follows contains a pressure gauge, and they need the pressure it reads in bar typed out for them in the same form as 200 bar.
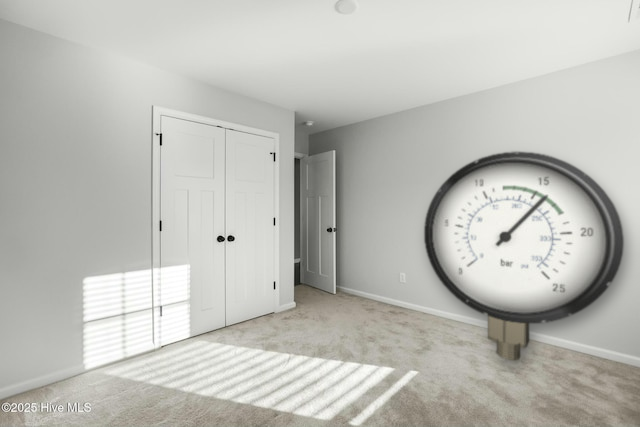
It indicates 16 bar
